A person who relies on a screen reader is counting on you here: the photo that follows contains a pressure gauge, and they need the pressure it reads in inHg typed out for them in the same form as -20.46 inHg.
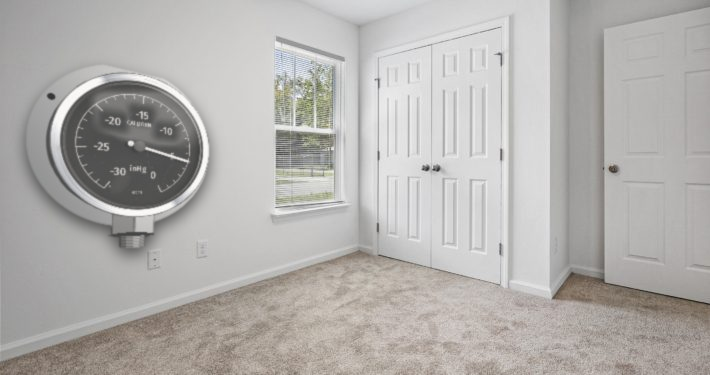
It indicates -5 inHg
